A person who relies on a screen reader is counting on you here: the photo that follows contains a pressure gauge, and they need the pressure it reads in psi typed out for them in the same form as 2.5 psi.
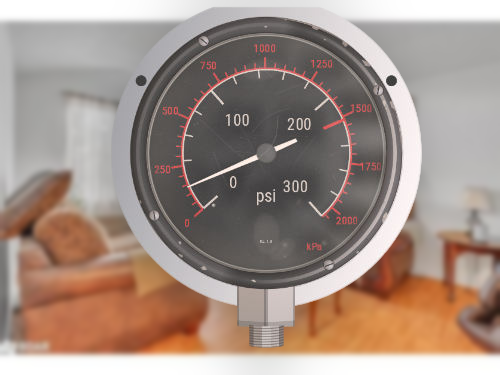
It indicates 20 psi
